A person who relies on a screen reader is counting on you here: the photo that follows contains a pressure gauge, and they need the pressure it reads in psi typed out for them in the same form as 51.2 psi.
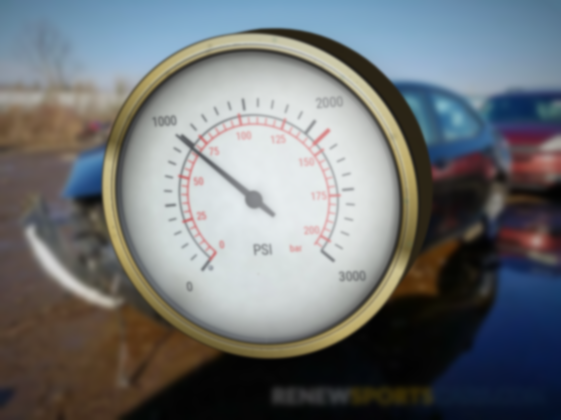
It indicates 1000 psi
